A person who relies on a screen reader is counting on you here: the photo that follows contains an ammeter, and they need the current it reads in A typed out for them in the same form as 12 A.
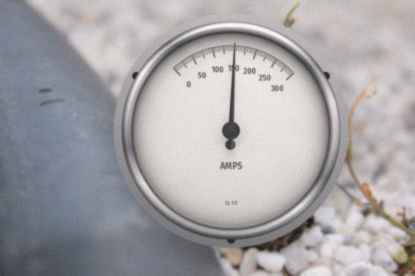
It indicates 150 A
